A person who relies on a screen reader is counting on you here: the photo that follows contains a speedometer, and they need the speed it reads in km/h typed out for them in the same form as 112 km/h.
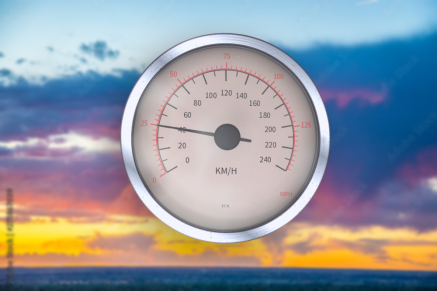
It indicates 40 km/h
